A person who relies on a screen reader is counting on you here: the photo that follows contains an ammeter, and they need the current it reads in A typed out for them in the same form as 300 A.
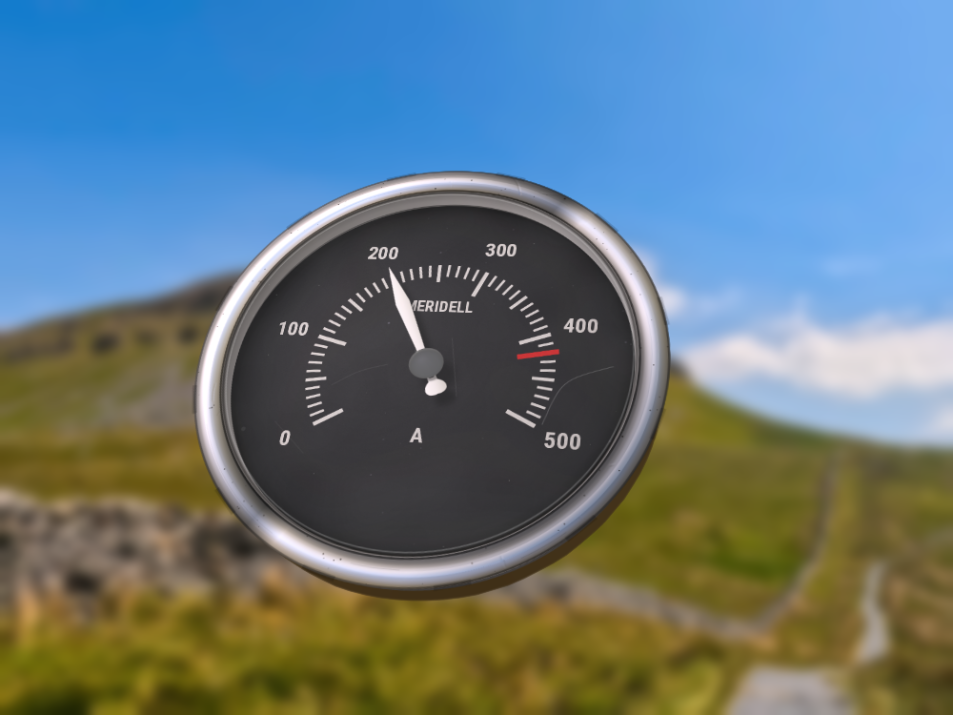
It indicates 200 A
